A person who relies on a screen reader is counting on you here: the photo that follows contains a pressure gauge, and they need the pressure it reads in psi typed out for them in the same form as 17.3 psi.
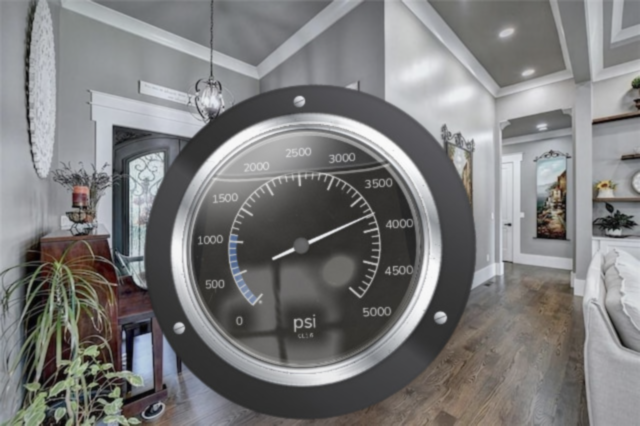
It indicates 3800 psi
